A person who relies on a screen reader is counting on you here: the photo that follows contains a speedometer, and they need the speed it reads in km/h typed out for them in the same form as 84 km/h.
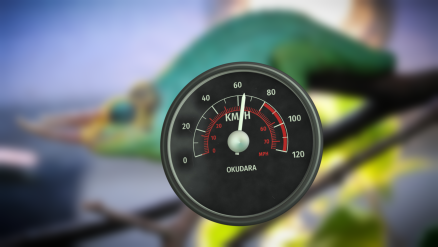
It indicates 65 km/h
